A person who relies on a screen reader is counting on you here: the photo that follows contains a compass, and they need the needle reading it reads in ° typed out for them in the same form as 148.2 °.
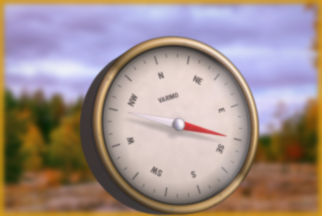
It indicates 120 °
